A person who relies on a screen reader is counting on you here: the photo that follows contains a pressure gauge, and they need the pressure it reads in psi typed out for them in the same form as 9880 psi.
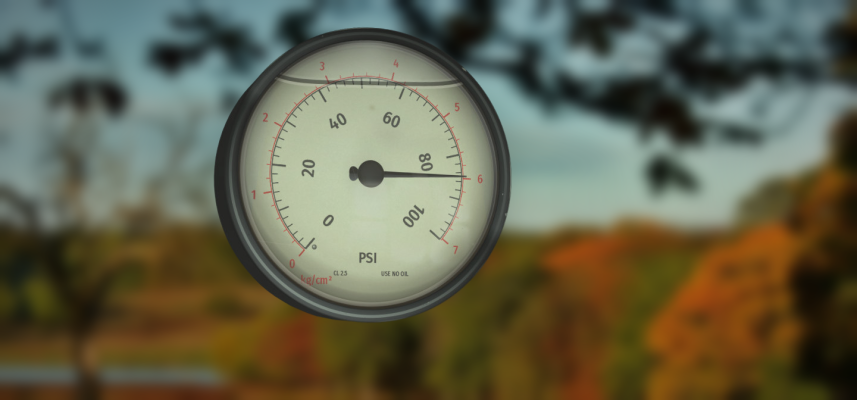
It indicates 85 psi
